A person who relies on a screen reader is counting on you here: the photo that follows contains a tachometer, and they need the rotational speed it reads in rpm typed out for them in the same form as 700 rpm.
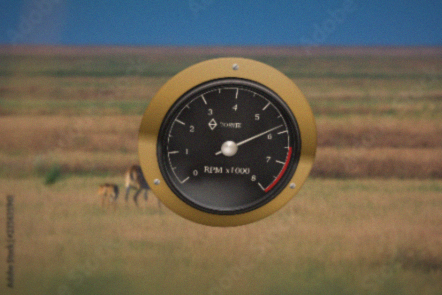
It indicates 5750 rpm
